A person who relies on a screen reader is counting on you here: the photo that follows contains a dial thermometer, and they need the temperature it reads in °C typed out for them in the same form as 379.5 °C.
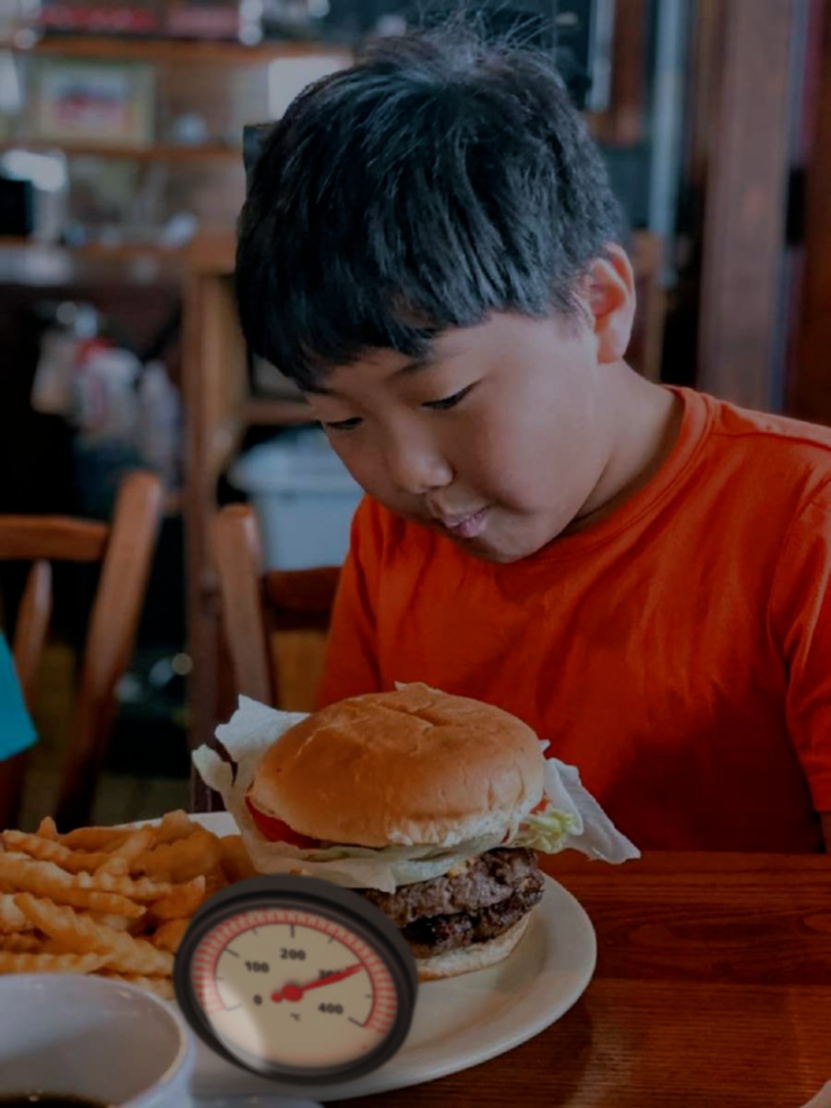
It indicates 300 °C
